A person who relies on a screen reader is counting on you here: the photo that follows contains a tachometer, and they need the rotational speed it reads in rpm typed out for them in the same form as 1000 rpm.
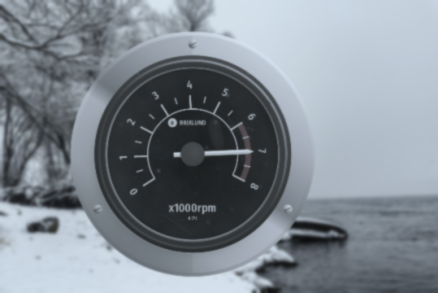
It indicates 7000 rpm
